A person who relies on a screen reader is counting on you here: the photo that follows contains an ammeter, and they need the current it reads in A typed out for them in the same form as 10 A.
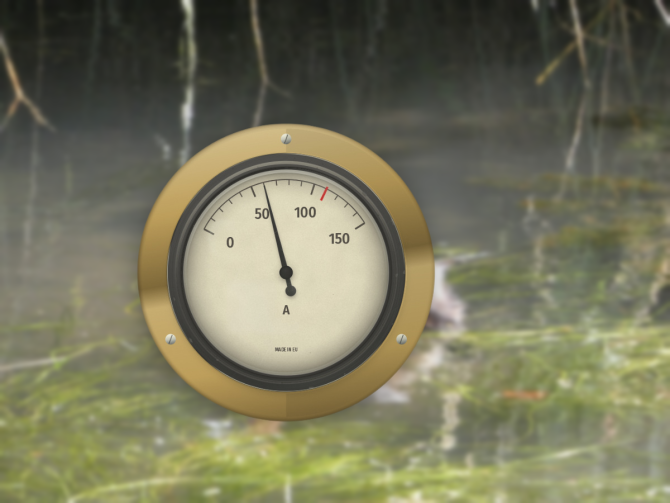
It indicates 60 A
